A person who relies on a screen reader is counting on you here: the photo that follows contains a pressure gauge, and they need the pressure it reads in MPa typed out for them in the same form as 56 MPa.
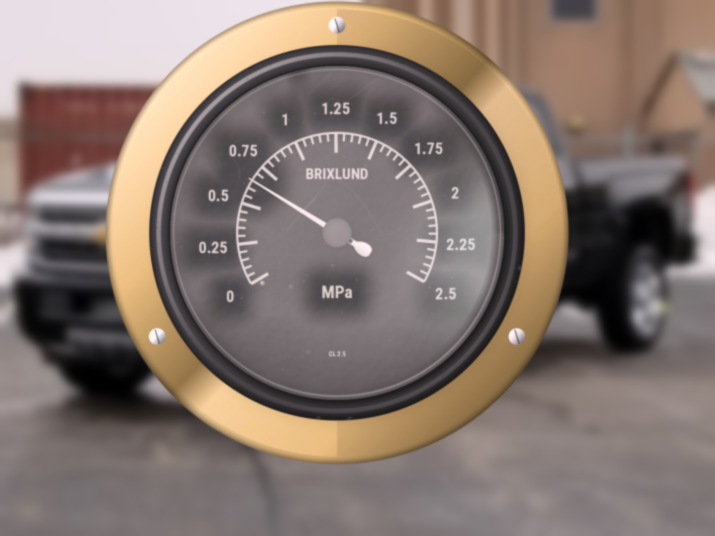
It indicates 0.65 MPa
